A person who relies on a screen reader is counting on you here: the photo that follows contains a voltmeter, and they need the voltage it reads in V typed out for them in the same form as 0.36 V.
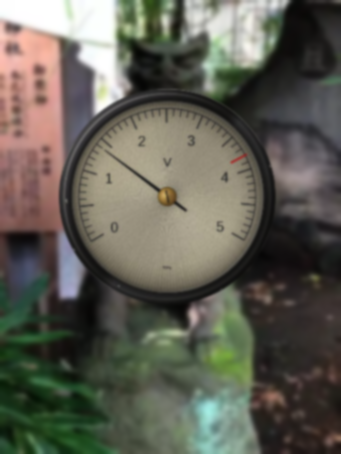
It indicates 1.4 V
